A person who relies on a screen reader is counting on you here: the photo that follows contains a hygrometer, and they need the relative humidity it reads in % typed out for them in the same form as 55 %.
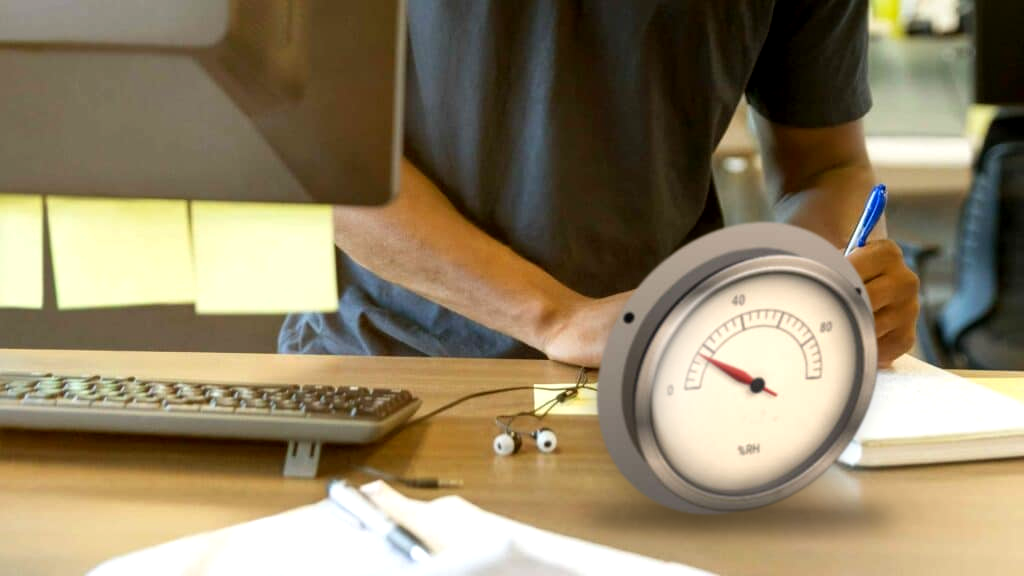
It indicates 16 %
